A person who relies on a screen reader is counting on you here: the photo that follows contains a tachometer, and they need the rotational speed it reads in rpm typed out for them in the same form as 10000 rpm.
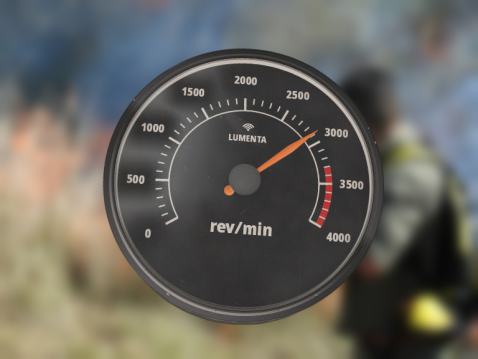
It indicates 2900 rpm
